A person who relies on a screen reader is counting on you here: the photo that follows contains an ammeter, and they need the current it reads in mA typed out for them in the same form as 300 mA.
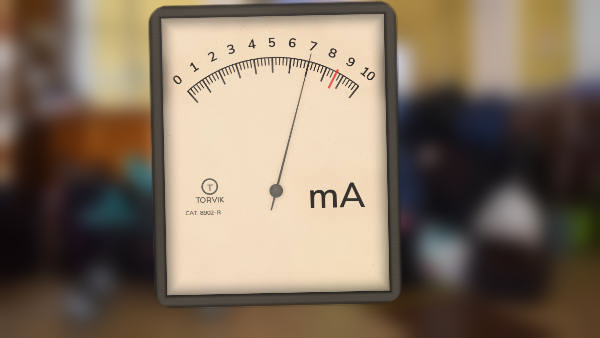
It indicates 7 mA
